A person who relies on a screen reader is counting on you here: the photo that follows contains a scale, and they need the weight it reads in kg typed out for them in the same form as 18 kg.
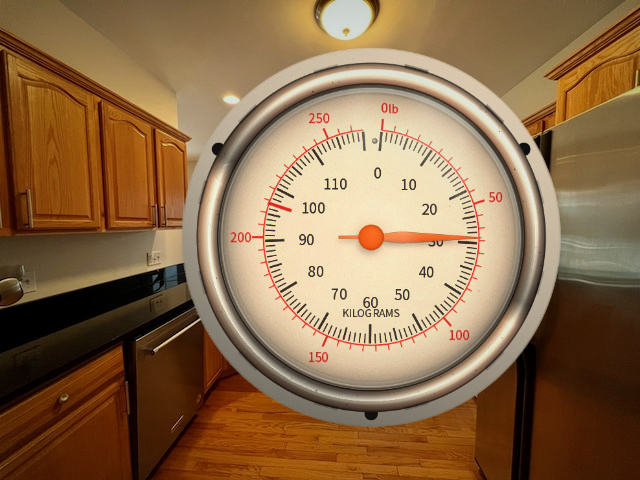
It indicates 29 kg
